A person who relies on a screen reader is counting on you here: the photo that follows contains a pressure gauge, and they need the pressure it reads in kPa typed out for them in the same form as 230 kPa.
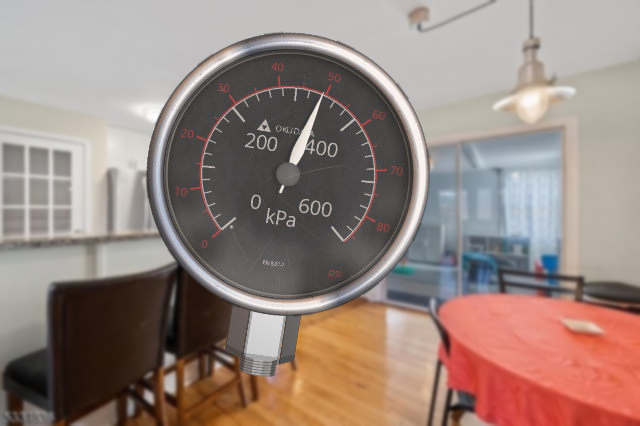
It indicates 340 kPa
